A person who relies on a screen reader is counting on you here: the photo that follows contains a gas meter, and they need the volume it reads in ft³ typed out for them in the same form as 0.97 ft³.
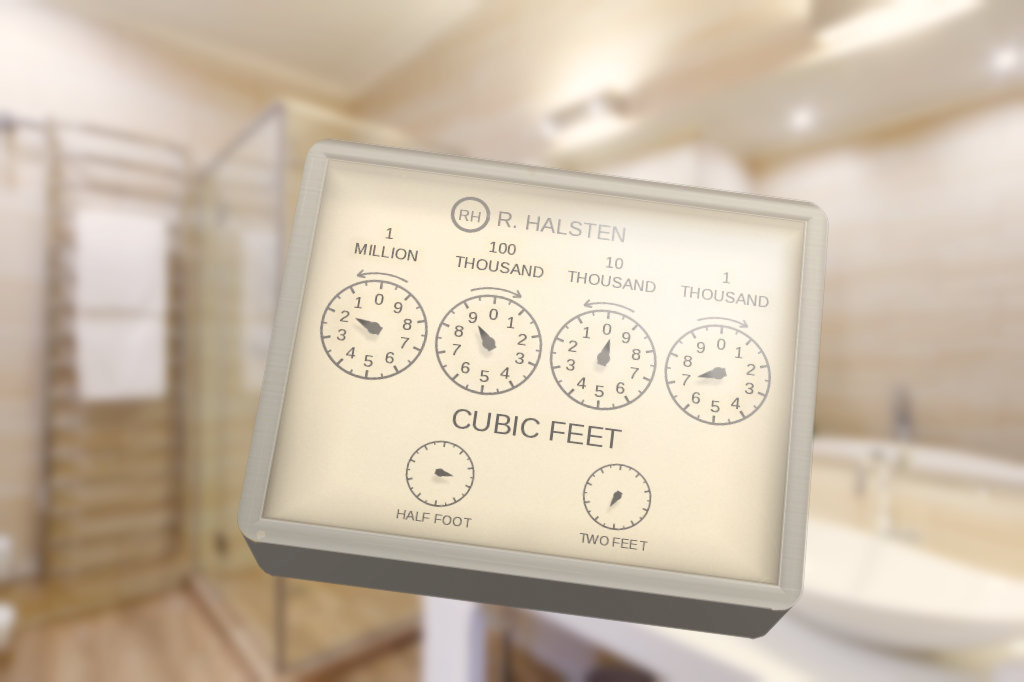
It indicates 189700 ft³
